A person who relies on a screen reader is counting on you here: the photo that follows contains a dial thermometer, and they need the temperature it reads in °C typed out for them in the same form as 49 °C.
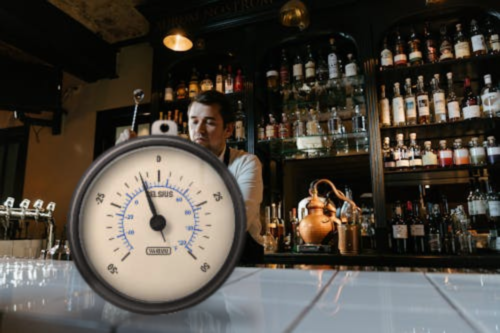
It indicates -7.5 °C
